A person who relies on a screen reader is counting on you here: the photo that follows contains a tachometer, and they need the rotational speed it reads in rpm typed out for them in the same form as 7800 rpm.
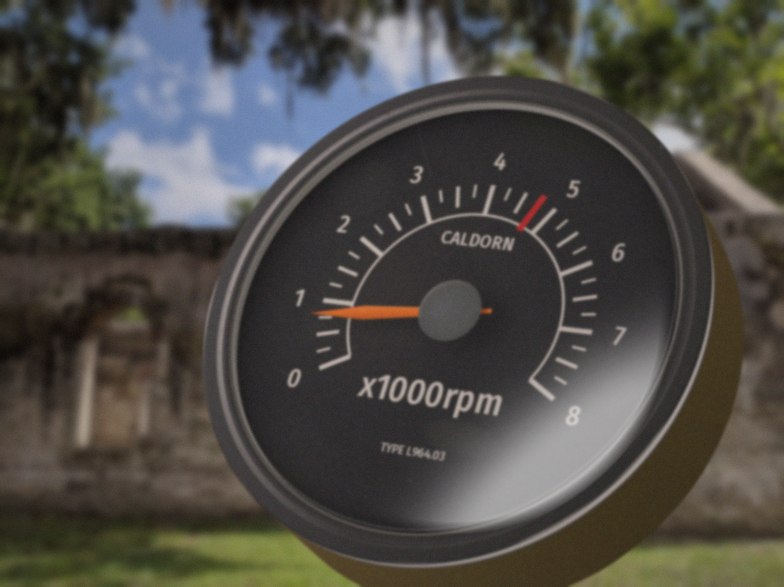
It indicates 750 rpm
